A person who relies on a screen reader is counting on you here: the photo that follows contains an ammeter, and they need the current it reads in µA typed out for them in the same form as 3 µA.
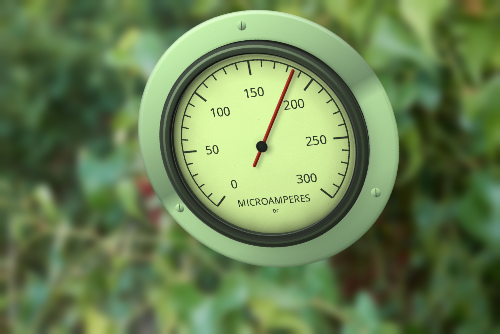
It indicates 185 µA
